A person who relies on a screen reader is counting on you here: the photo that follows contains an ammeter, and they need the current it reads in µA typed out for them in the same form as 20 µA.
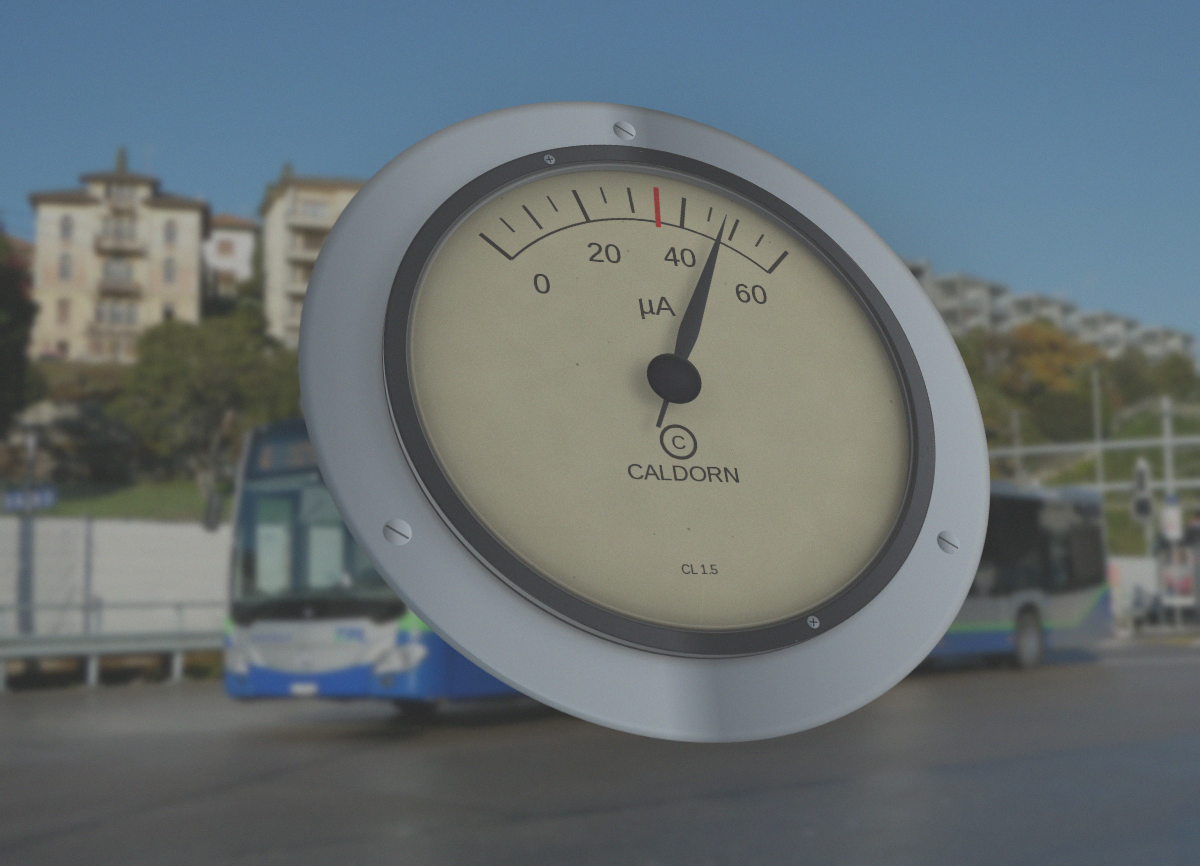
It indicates 47.5 µA
